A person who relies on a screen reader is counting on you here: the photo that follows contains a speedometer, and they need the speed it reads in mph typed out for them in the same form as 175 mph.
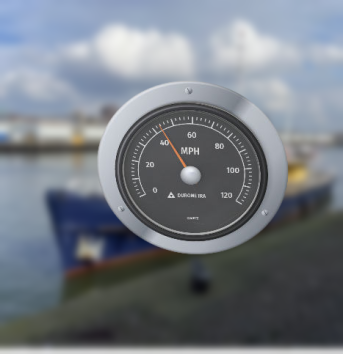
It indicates 44 mph
